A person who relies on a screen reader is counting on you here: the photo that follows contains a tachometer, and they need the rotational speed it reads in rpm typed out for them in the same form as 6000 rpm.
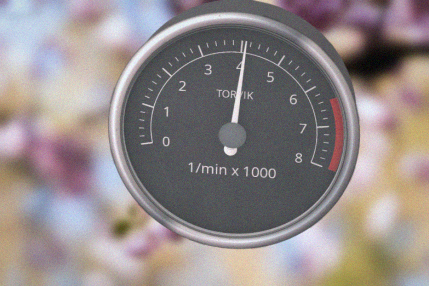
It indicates 4100 rpm
